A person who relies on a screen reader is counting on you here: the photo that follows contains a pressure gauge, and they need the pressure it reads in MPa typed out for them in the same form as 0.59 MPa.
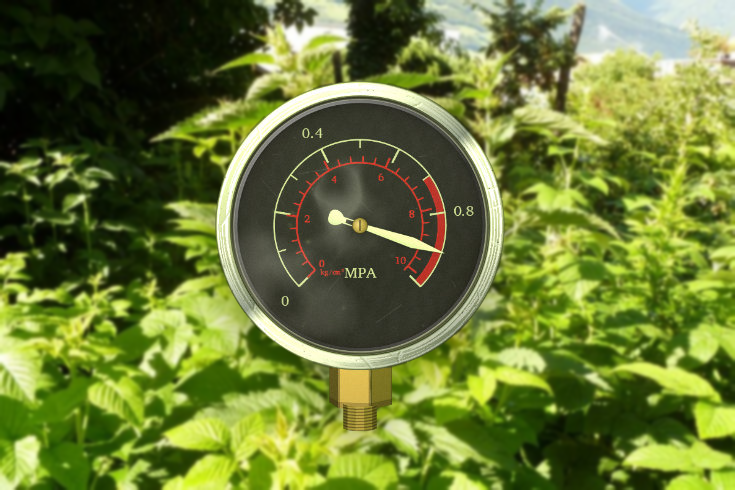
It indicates 0.9 MPa
